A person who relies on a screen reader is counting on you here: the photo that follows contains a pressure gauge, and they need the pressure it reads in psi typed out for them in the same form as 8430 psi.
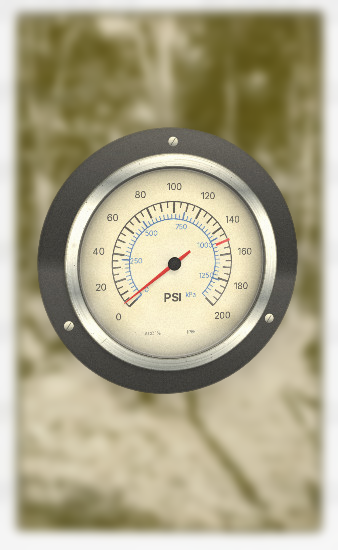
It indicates 5 psi
